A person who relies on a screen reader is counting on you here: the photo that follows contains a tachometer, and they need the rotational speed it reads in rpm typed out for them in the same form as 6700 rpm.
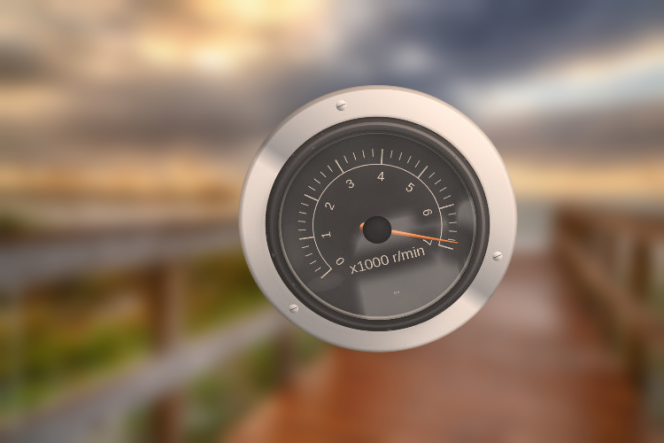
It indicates 6800 rpm
